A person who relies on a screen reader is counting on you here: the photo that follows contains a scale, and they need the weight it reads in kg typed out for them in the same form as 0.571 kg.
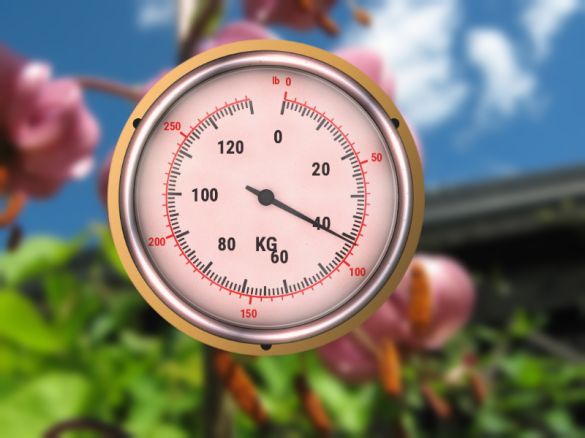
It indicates 41 kg
